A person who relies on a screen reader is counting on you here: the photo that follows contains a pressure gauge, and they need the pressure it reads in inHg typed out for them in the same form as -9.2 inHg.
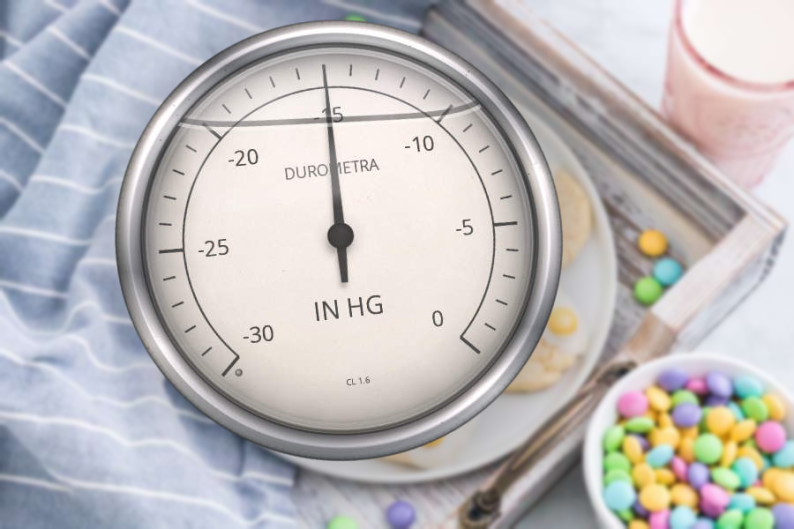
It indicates -15 inHg
